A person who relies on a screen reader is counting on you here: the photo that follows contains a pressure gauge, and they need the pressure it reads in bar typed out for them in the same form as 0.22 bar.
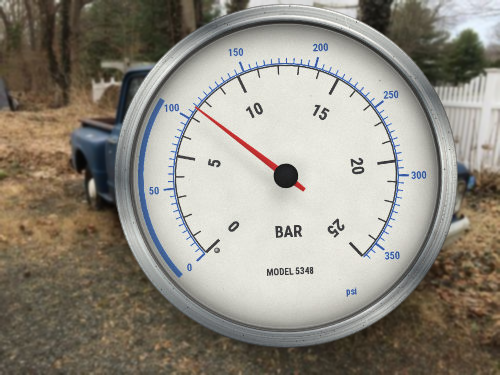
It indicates 7.5 bar
